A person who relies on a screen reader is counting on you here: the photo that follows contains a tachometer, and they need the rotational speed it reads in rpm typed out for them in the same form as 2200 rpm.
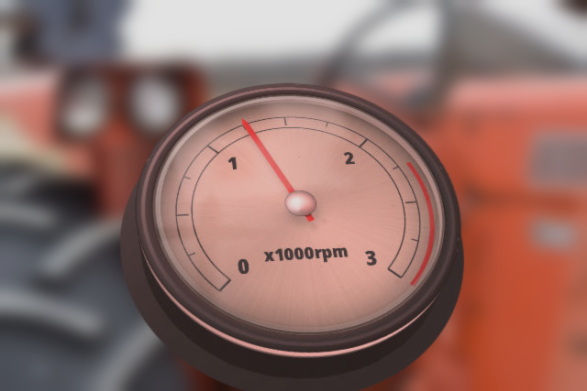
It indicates 1250 rpm
